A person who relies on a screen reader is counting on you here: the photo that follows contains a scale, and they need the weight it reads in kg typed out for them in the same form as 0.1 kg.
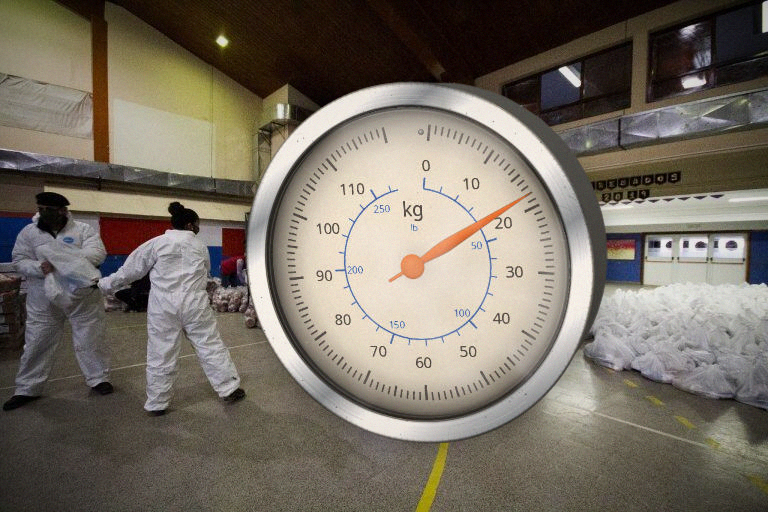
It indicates 18 kg
